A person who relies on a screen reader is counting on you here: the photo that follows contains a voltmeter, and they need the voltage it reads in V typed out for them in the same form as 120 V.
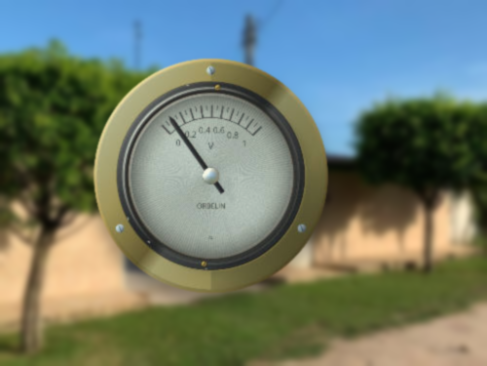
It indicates 0.1 V
